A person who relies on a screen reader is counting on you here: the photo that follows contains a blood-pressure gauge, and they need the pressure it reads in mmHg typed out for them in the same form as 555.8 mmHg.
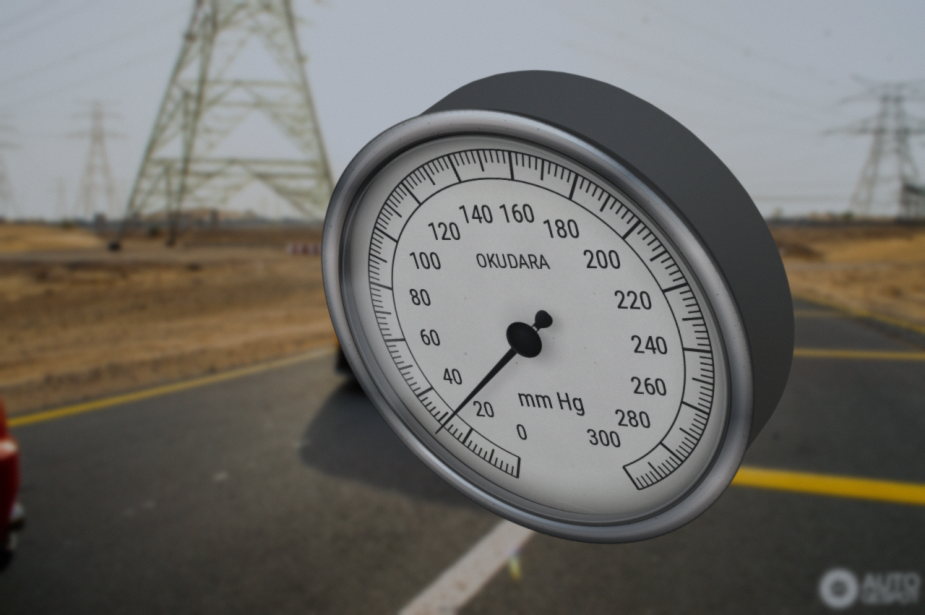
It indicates 28 mmHg
